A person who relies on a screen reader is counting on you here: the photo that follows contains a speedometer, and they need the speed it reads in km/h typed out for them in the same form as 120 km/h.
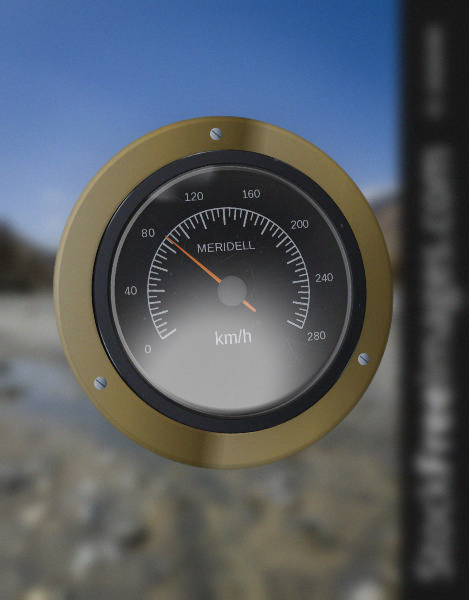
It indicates 85 km/h
